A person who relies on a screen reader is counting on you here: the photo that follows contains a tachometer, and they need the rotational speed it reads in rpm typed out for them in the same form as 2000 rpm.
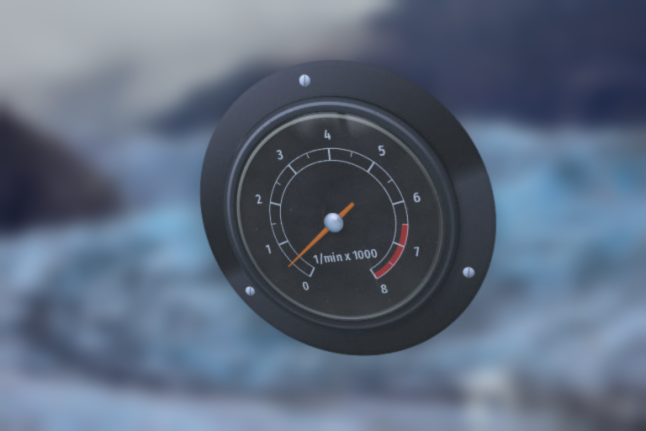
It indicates 500 rpm
